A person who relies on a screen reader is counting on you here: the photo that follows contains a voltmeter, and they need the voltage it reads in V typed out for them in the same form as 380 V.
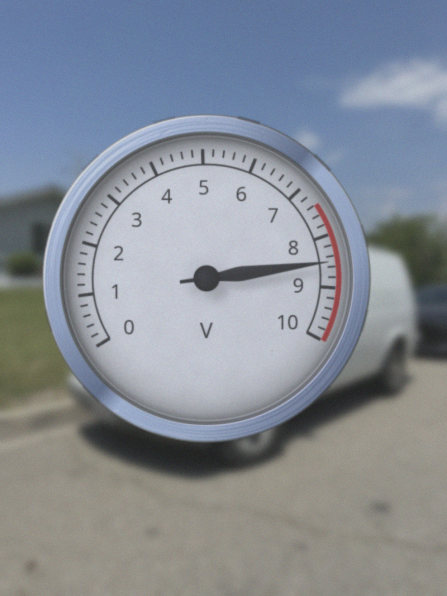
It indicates 8.5 V
